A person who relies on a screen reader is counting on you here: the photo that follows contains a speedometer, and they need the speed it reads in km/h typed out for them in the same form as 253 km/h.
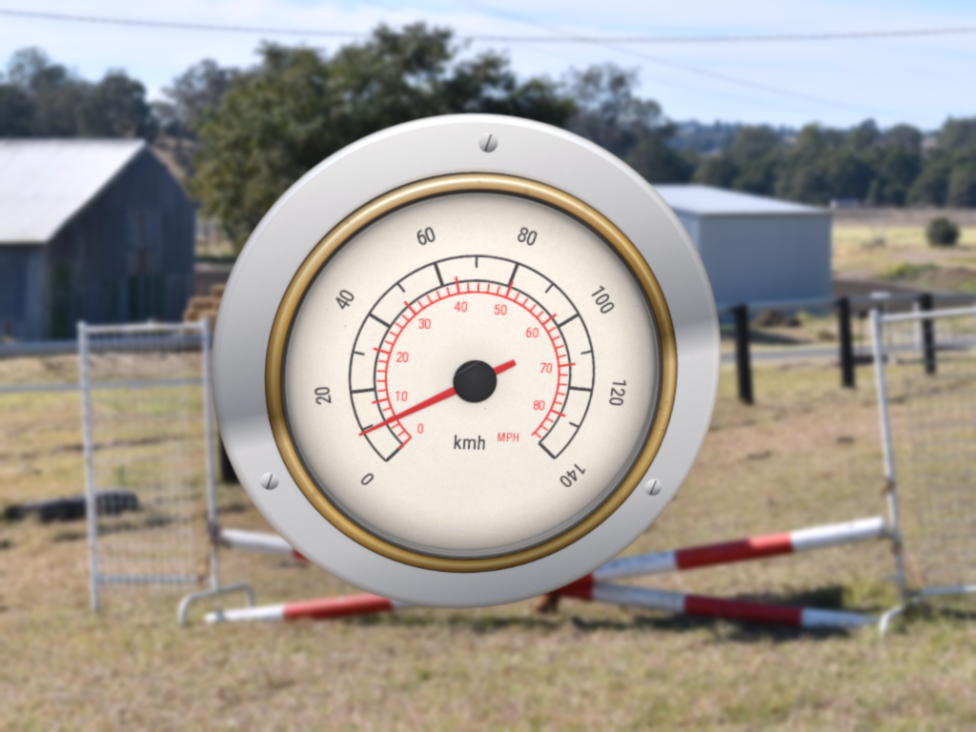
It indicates 10 km/h
